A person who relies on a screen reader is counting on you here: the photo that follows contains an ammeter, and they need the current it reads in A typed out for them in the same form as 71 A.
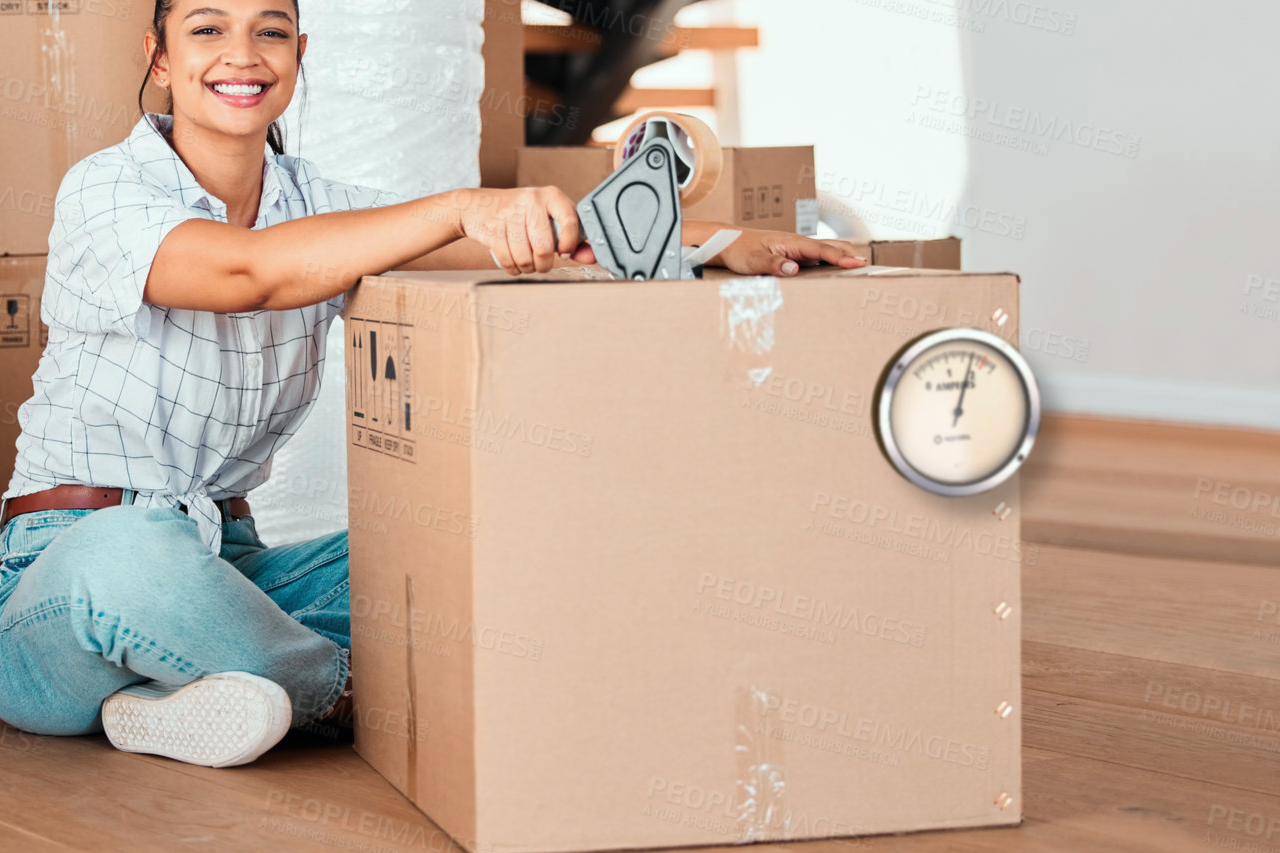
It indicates 1.75 A
